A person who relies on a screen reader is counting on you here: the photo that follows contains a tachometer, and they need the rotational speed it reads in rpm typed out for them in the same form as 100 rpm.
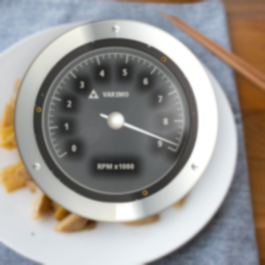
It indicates 8800 rpm
